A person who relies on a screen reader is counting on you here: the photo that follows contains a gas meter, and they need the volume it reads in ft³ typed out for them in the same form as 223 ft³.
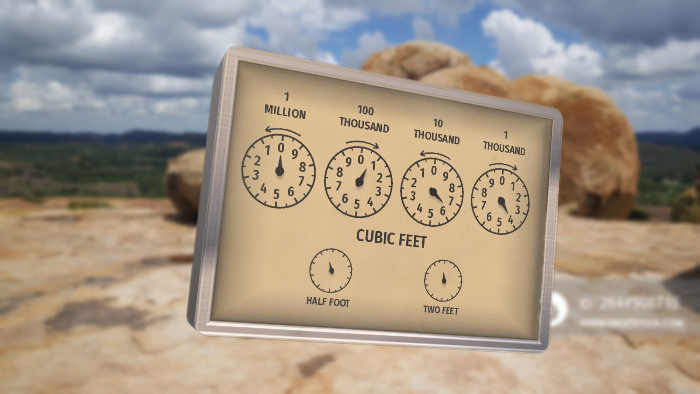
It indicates 6400 ft³
